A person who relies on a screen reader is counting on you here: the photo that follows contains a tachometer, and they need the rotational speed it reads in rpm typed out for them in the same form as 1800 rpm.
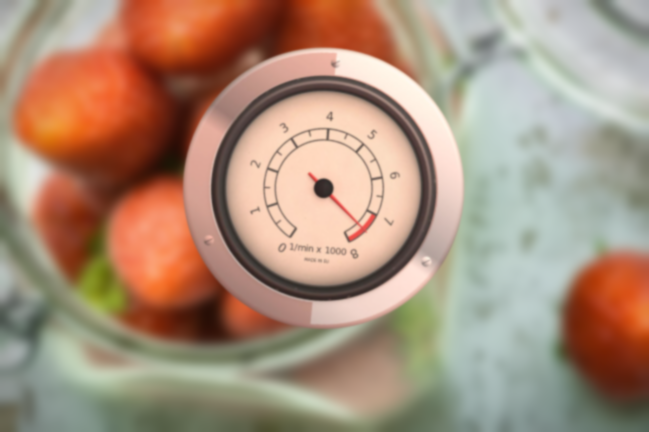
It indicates 7500 rpm
